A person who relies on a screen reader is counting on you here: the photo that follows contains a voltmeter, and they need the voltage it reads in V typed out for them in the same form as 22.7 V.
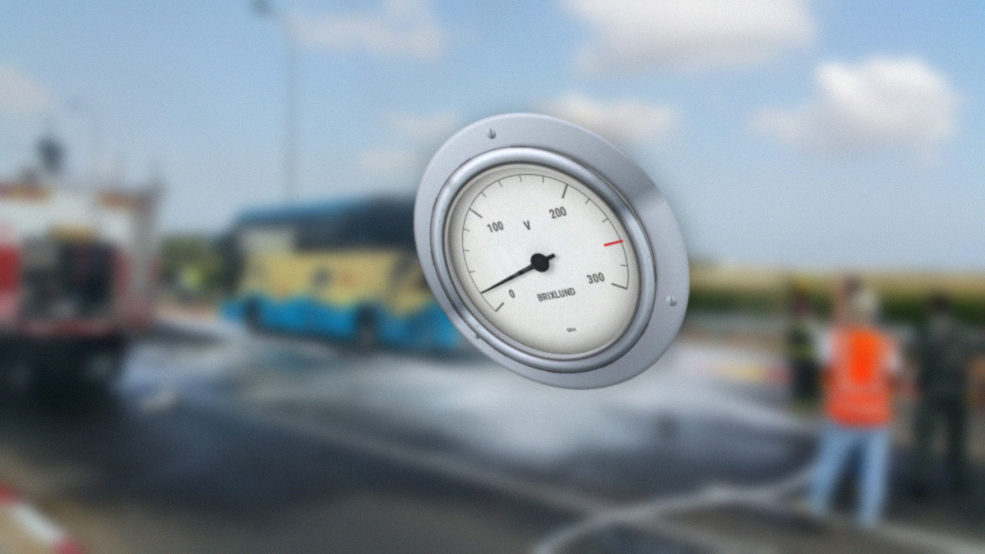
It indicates 20 V
